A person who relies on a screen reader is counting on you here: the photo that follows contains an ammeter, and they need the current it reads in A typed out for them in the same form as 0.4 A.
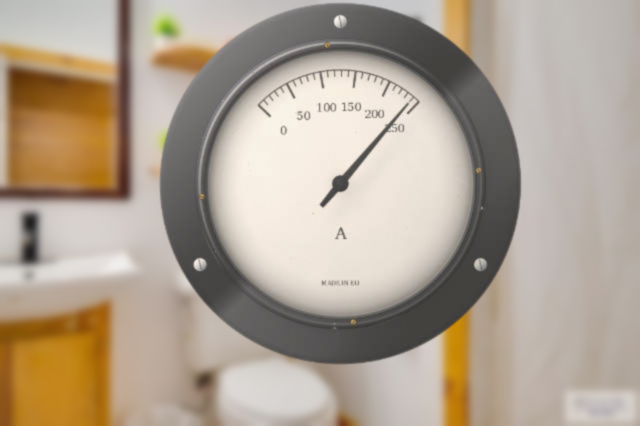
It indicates 240 A
